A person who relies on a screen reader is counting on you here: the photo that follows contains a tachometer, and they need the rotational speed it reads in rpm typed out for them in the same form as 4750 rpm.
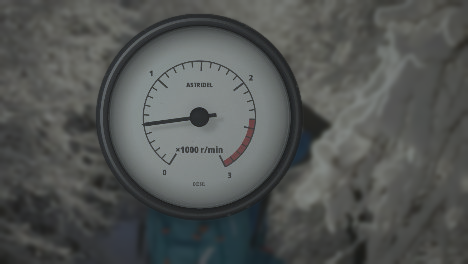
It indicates 500 rpm
